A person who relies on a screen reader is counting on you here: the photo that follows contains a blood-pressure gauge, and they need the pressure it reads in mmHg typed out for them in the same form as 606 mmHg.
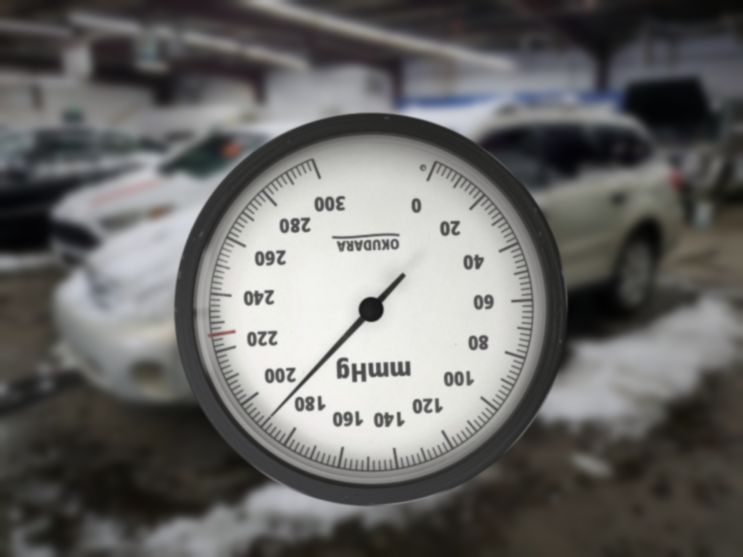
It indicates 190 mmHg
